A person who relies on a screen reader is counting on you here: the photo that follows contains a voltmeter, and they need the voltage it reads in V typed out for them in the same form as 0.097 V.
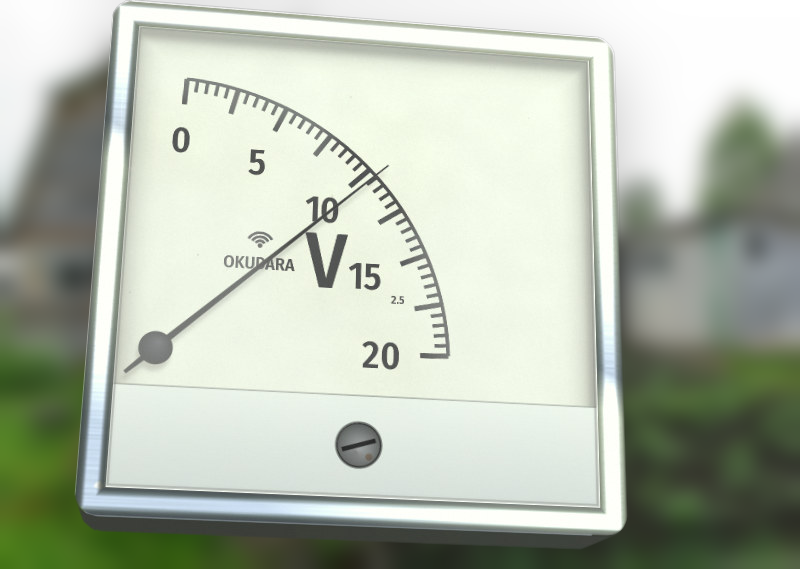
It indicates 10.5 V
